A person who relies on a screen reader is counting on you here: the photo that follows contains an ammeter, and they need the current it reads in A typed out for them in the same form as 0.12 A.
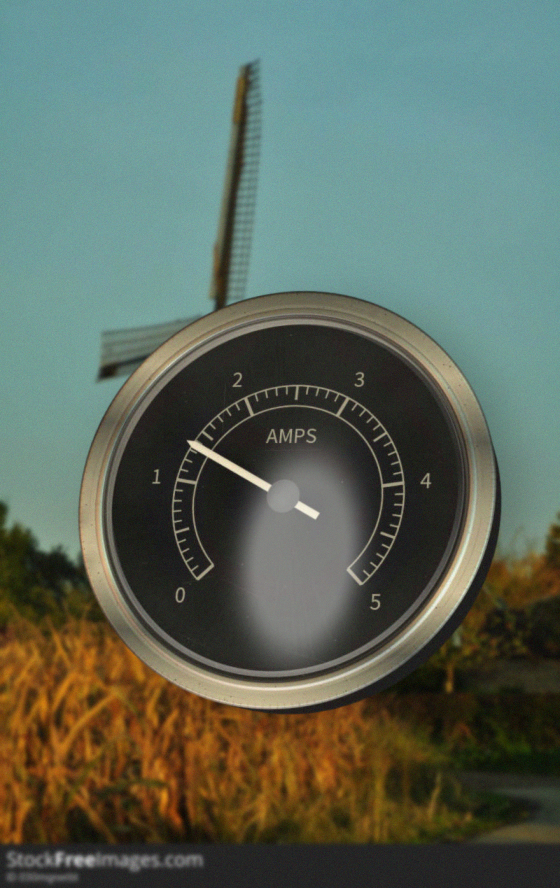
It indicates 1.35 A
